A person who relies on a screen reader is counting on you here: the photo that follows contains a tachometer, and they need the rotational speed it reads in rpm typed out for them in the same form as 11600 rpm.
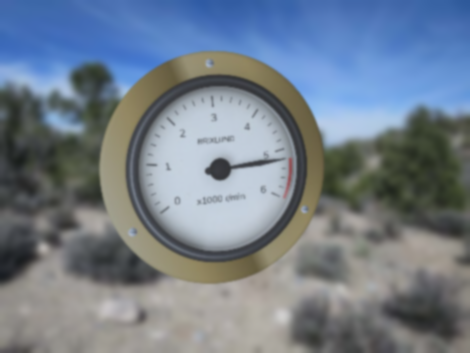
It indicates 5200 rpm
